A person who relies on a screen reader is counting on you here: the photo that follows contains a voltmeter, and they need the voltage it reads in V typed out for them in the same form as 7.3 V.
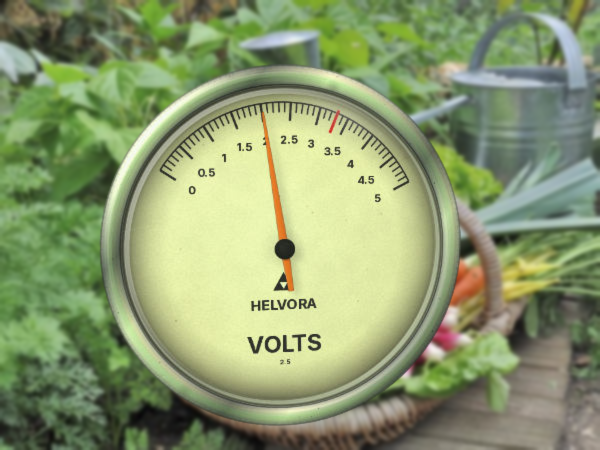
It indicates 2 V
